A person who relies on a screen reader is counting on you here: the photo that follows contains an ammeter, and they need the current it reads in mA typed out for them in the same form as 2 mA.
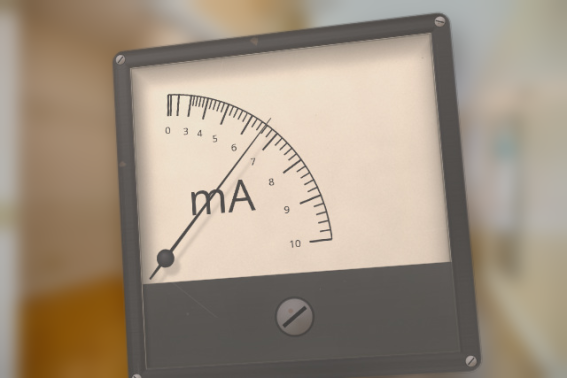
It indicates 6.6 mA
